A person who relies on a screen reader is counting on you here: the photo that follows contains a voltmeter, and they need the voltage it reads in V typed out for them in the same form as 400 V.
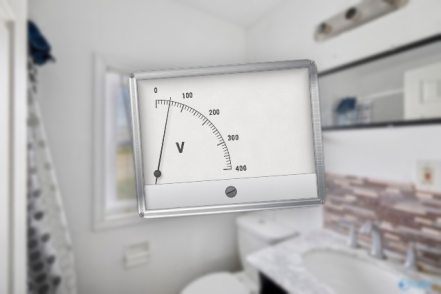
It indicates 50 V
